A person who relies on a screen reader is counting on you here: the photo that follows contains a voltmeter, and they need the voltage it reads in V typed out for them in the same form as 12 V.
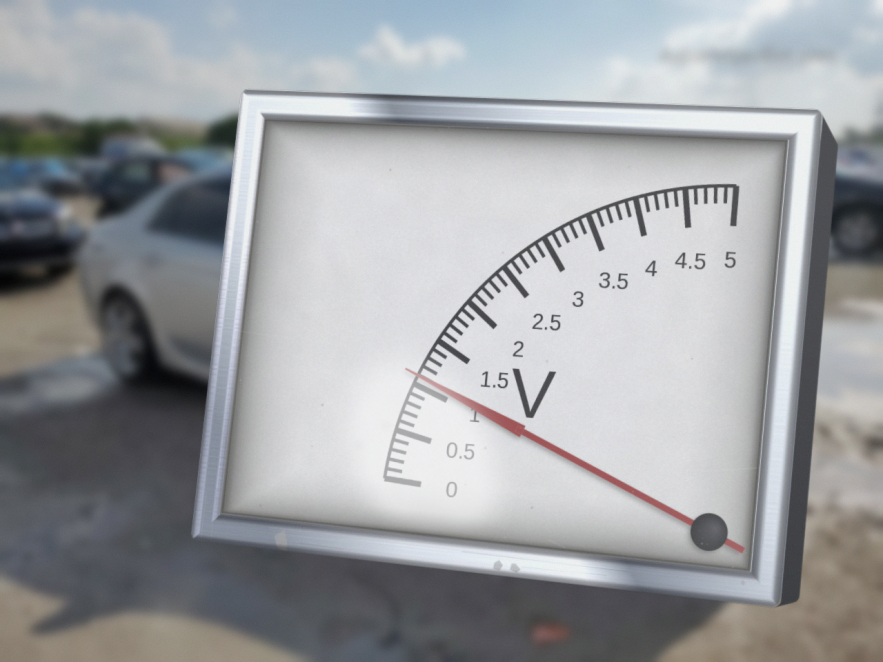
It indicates 1.1 V
